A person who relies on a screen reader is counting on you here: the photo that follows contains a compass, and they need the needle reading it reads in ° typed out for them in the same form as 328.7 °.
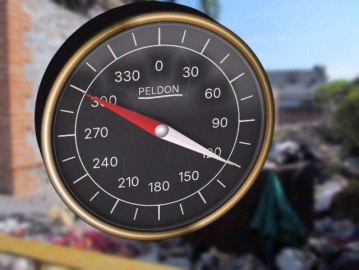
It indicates 300 °
